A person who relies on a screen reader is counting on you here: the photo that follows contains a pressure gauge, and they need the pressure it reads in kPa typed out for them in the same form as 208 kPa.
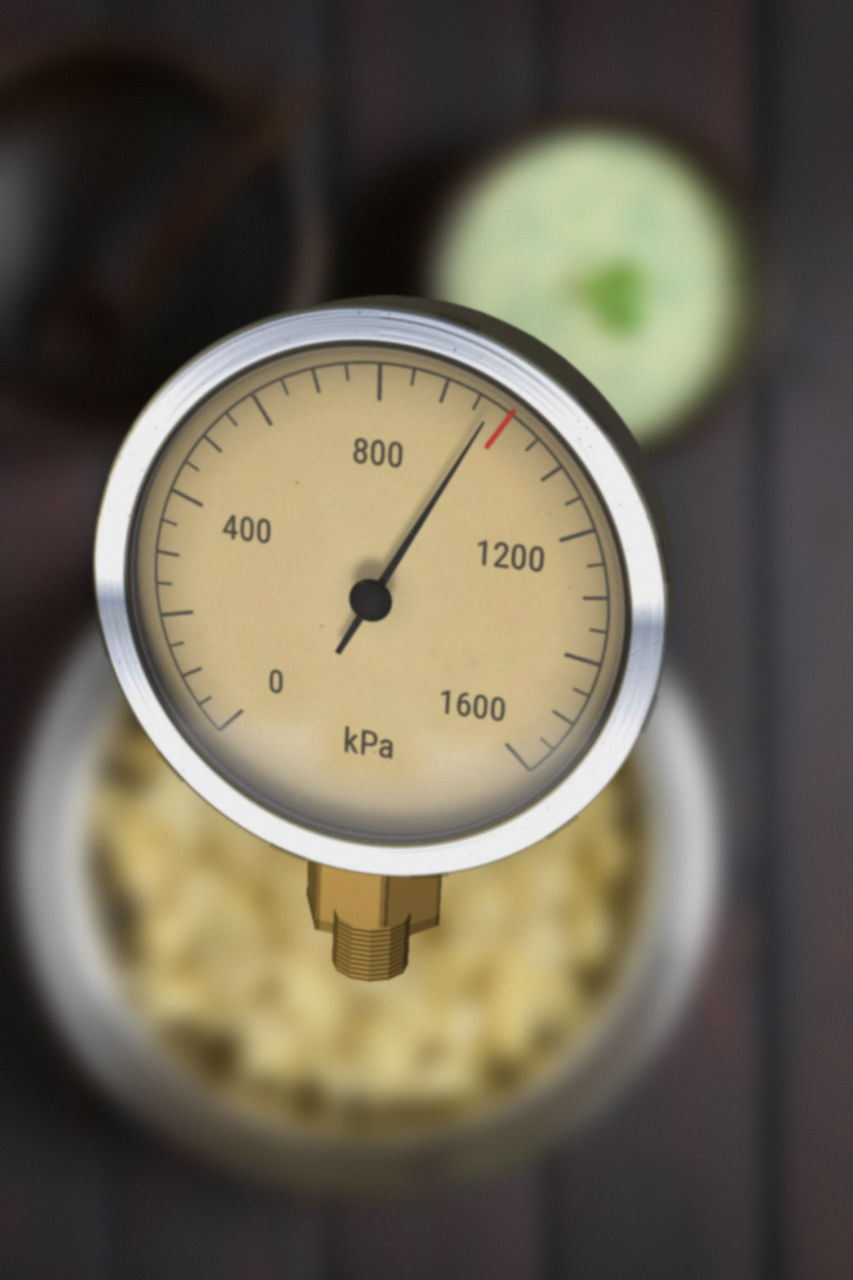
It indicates 975 kPa
